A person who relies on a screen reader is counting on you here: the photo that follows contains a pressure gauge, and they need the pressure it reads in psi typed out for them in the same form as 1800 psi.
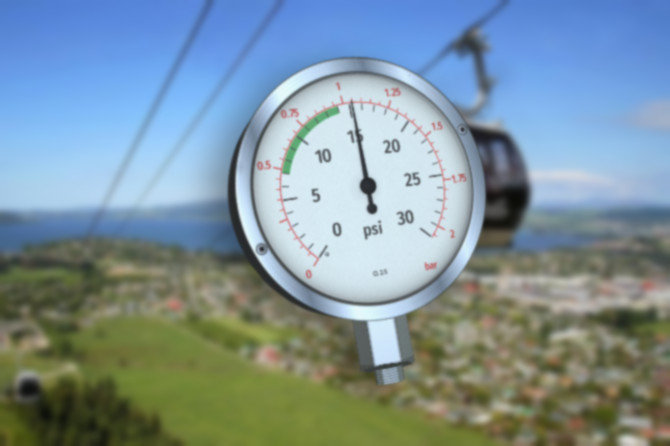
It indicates 15 psi
